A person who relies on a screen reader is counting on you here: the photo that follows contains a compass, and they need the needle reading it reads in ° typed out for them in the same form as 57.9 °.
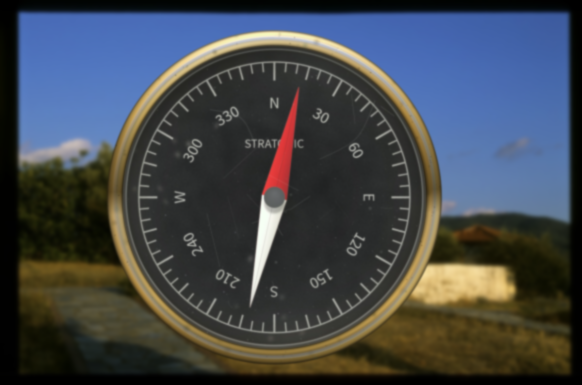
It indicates 12.5 °
